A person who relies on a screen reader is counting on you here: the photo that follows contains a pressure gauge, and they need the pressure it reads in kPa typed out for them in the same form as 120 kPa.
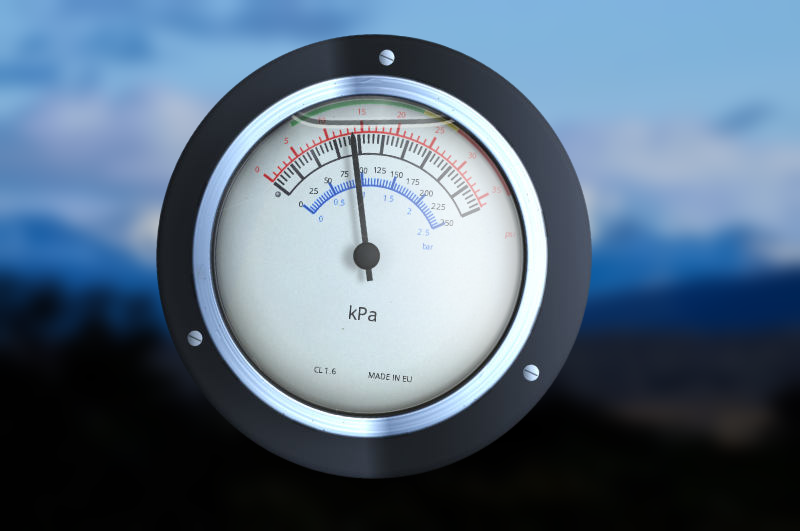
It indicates 95 kPa
